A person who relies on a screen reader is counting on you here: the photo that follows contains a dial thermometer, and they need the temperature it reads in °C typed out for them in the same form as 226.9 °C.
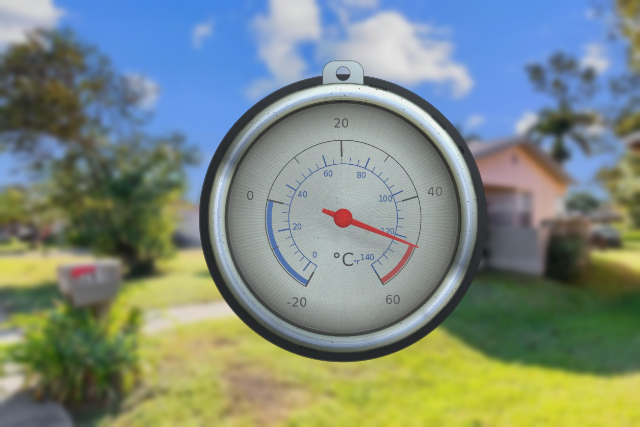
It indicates 50 °C
